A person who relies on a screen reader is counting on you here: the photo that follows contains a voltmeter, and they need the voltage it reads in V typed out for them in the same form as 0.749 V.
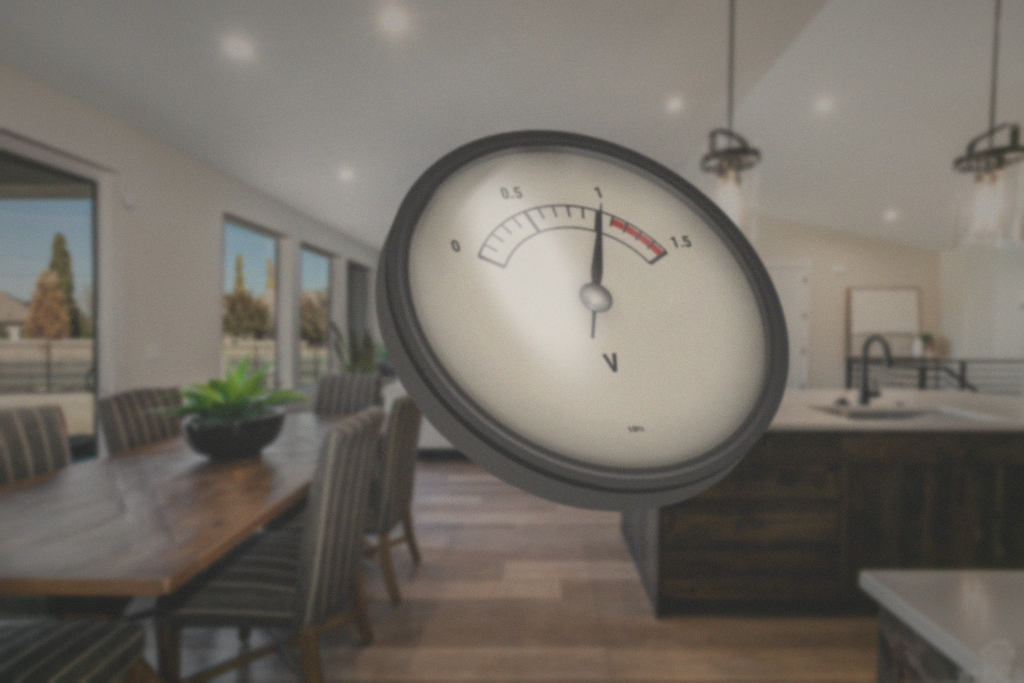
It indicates 1 V
